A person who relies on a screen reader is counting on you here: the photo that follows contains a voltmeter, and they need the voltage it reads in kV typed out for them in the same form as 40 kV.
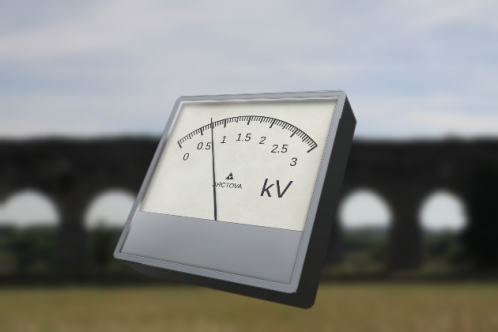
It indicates 0.75 kV
